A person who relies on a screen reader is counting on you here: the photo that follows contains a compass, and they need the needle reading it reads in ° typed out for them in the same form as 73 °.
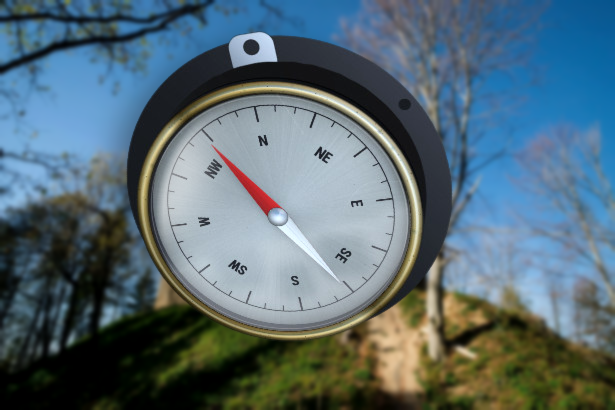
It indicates 330 °
